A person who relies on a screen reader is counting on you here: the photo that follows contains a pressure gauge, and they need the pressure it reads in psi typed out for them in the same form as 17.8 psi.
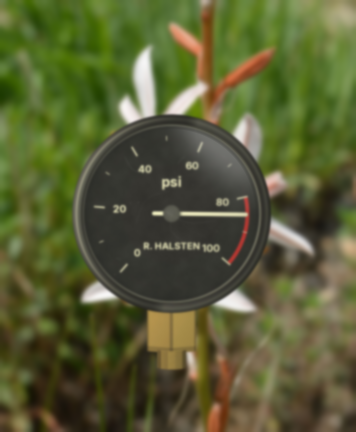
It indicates 85 psi
